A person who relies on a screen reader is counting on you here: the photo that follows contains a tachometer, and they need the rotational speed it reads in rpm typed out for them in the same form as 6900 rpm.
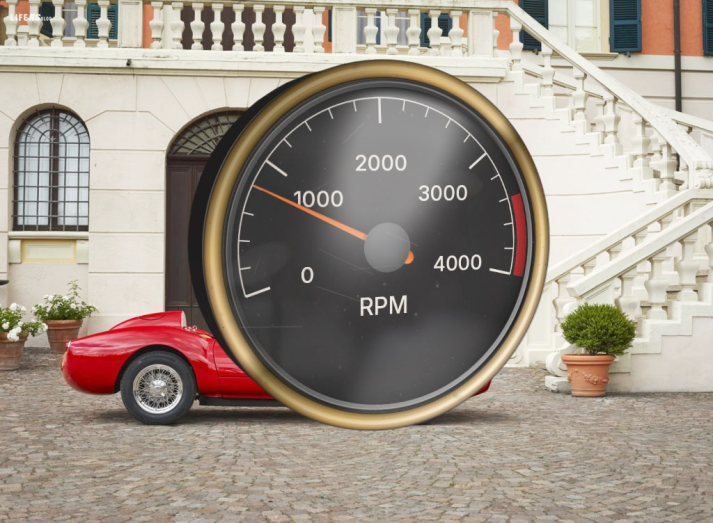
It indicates 800 rpm
